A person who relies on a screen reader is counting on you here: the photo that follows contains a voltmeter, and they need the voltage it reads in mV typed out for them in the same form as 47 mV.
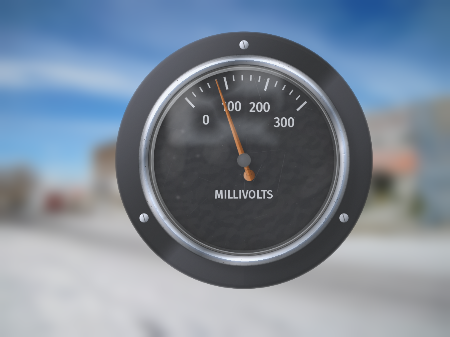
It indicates 80 mV
